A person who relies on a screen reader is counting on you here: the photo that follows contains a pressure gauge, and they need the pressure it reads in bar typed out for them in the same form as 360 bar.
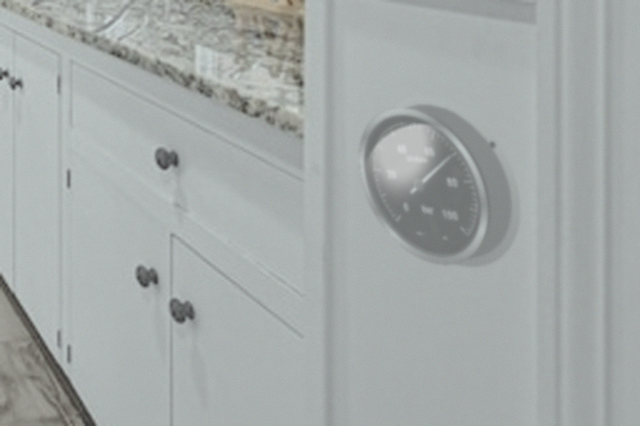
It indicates 70 bar
